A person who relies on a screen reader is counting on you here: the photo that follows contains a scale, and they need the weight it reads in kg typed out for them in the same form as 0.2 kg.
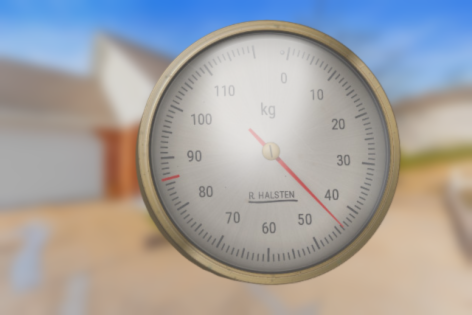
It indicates 44 kg
